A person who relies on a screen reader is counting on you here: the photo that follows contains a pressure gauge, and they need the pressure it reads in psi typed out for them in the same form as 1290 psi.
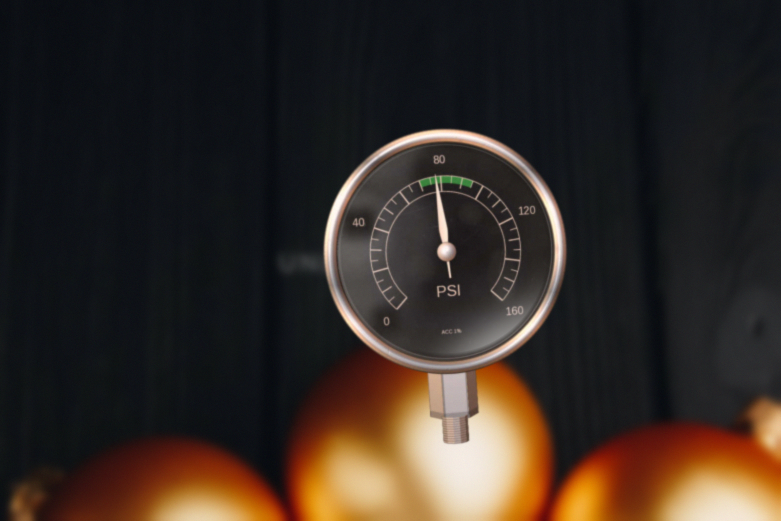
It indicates 77.5 psi
